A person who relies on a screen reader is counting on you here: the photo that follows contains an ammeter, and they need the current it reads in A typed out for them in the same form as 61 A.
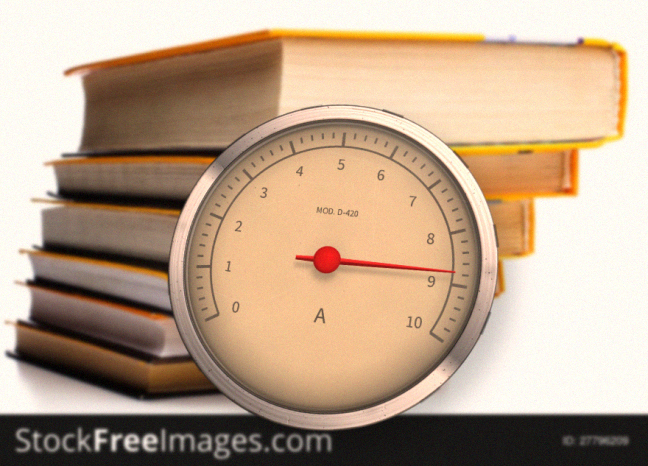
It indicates 8.8 A
